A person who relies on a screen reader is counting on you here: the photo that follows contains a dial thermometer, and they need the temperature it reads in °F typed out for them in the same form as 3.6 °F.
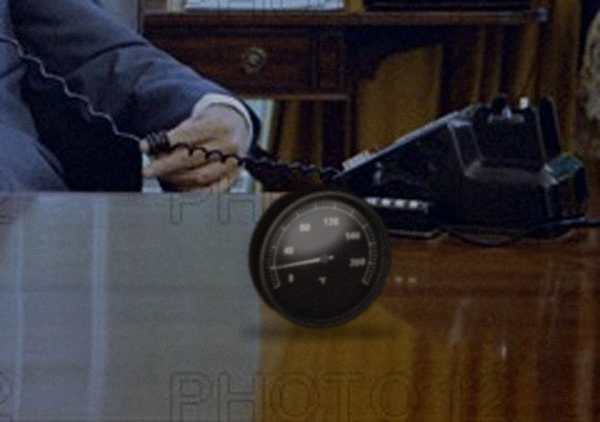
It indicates 20 °F
